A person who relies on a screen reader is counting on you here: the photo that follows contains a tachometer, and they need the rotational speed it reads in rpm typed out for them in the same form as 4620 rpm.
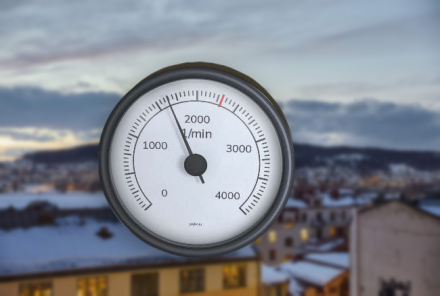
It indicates 1650 rpm
